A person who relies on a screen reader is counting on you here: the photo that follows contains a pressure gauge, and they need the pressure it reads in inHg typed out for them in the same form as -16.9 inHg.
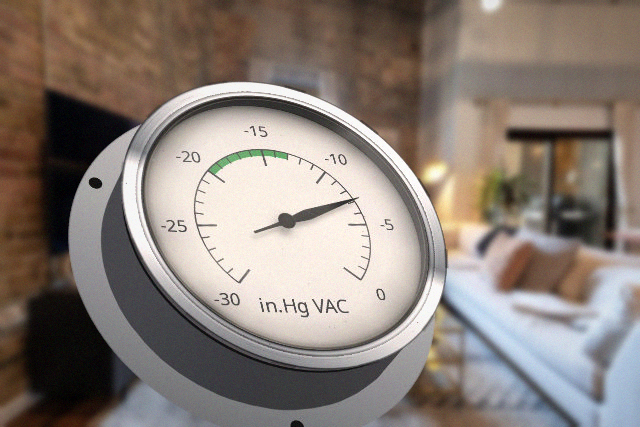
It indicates -7 inHg
